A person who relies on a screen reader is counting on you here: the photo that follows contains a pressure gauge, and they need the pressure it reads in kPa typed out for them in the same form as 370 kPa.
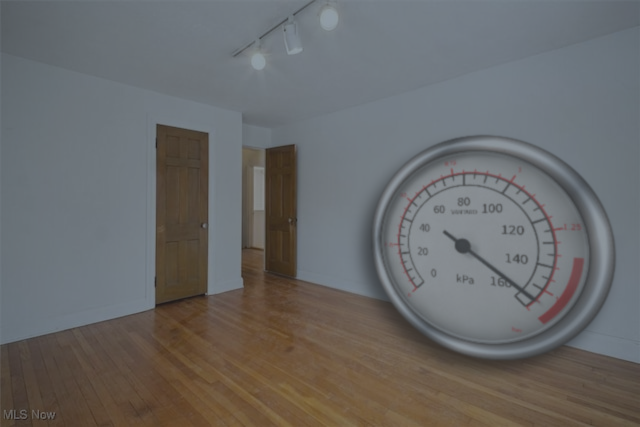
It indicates 155 kPa
